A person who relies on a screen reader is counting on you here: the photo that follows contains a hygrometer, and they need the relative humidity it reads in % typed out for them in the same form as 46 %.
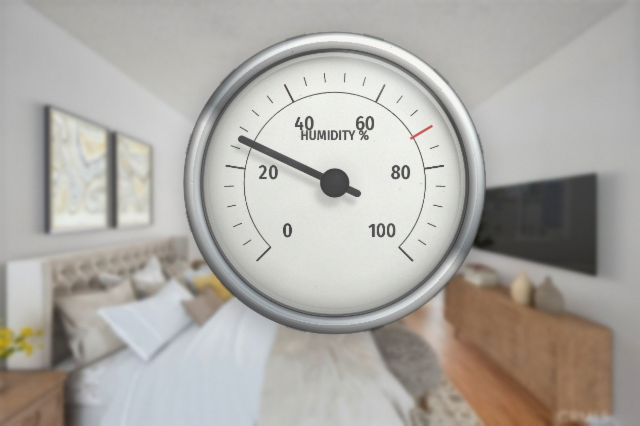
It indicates 26 %
